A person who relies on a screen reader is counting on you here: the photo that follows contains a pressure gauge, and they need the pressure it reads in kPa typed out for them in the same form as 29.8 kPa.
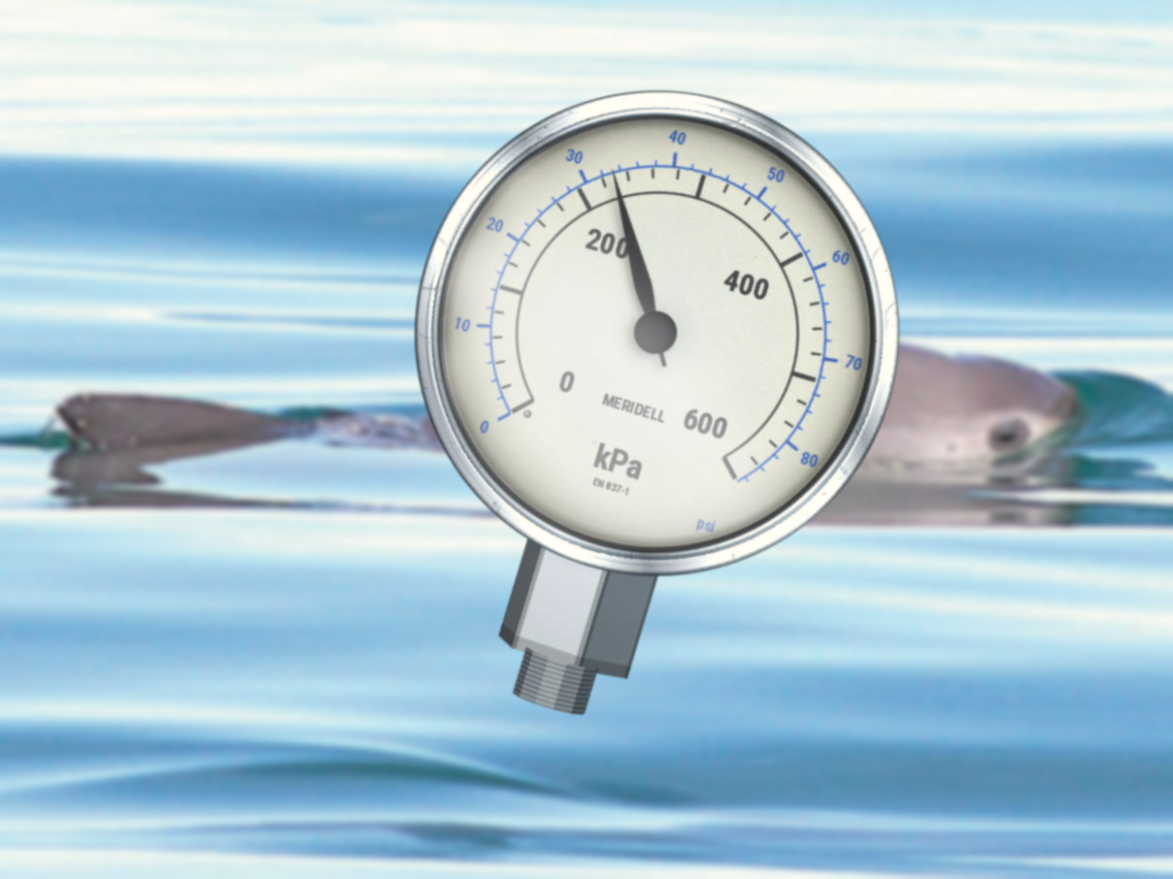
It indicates 230 kPa
